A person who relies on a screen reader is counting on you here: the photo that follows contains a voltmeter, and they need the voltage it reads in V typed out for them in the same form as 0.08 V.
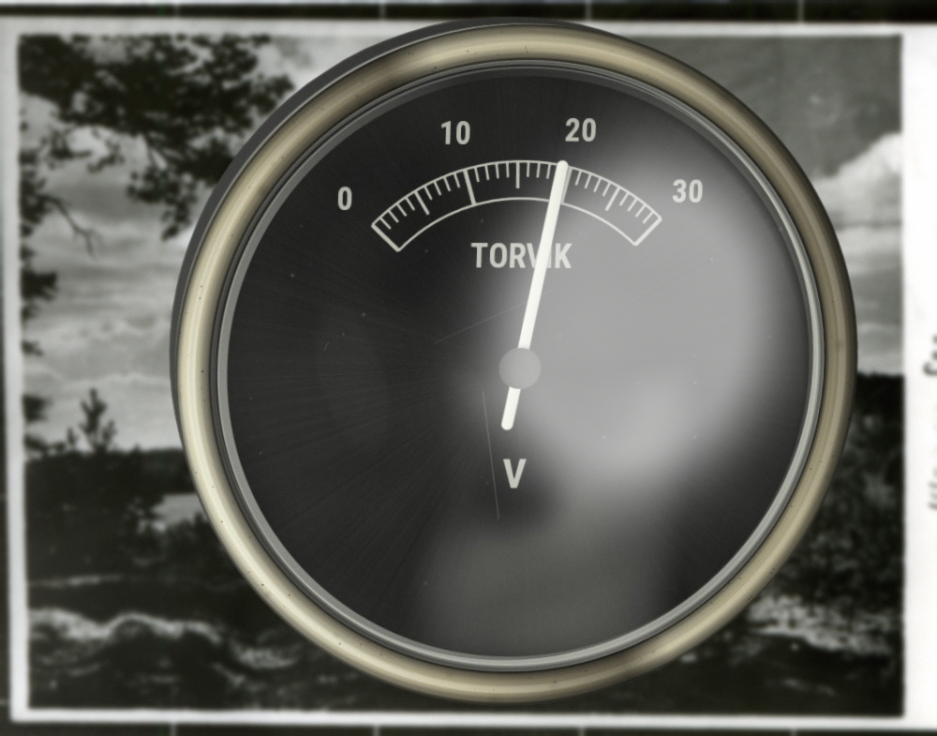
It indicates 19 V
